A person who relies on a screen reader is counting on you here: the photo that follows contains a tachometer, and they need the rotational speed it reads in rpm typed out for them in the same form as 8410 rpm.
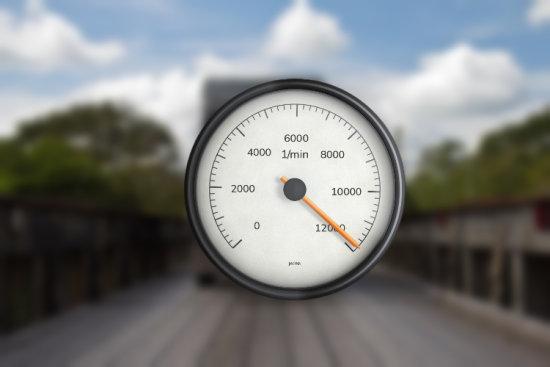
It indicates 11800 rpm
